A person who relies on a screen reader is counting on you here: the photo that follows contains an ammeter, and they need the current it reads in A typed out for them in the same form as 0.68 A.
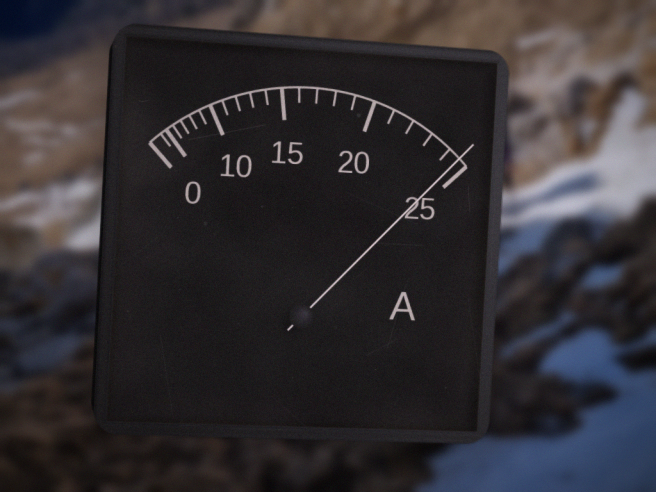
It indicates 24.5 A
